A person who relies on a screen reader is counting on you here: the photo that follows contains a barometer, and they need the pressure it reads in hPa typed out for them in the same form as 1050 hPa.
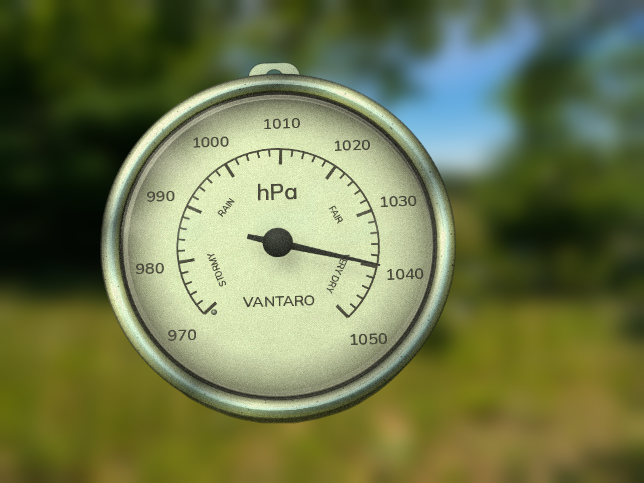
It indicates 1040 hPa
